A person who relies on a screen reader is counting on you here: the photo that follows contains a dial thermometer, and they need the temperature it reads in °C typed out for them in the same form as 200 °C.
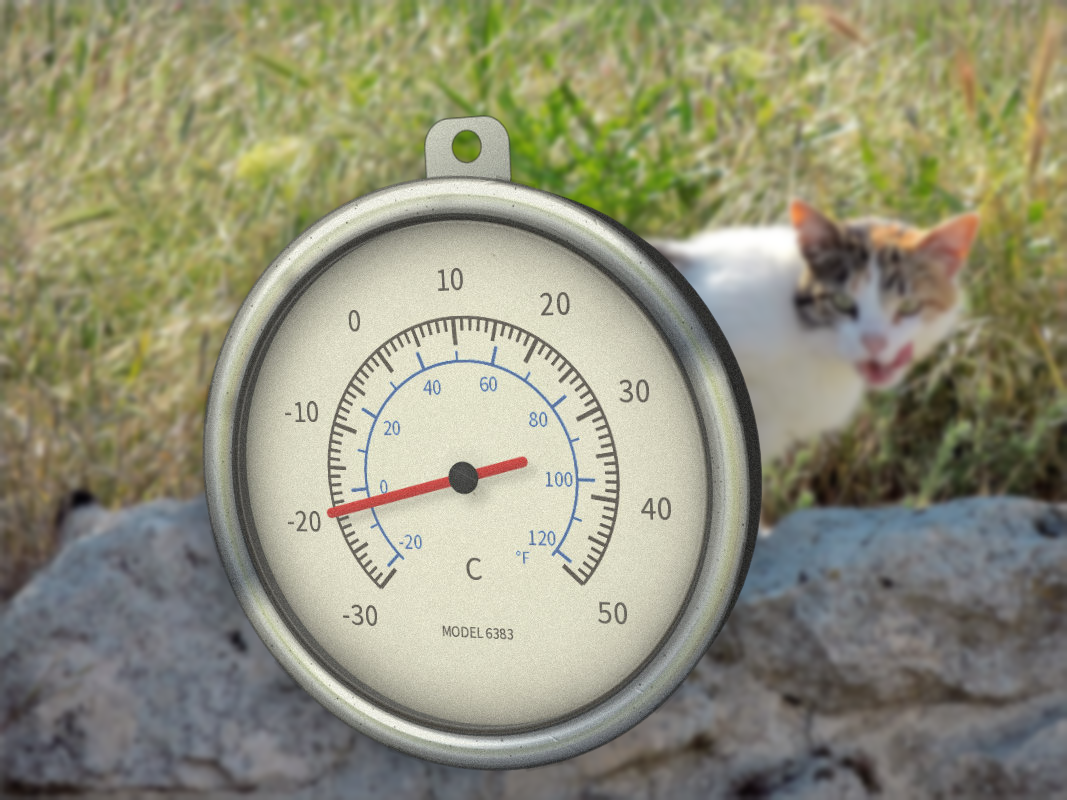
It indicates -20 °C
